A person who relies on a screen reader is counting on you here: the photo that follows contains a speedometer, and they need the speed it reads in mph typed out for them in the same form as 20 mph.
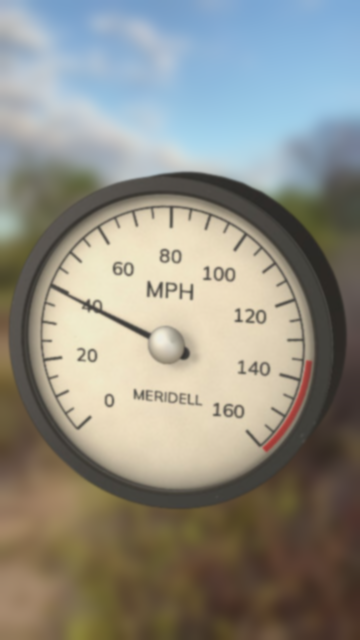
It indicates 40 mph
